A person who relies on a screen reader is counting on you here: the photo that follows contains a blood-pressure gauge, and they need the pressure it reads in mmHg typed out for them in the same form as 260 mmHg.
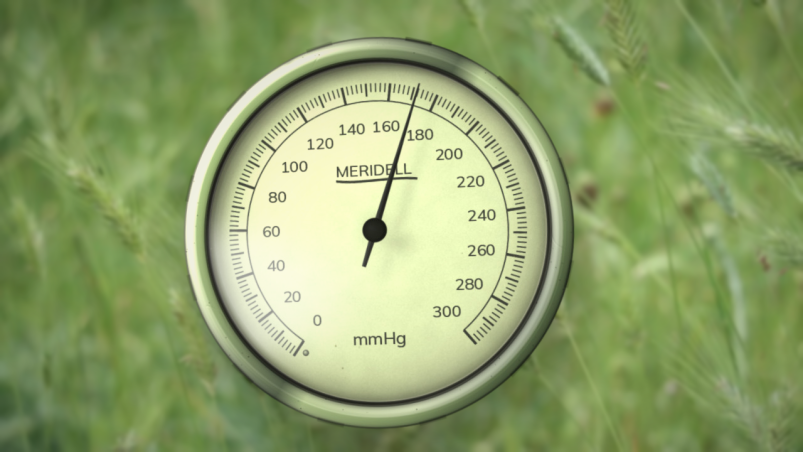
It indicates 172 mmHg
